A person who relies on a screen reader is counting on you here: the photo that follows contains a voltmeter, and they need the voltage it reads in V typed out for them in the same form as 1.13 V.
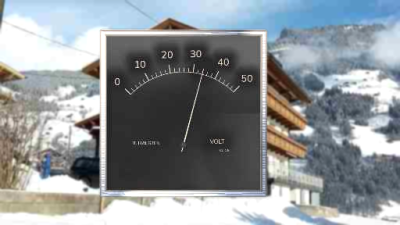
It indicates 34 V
